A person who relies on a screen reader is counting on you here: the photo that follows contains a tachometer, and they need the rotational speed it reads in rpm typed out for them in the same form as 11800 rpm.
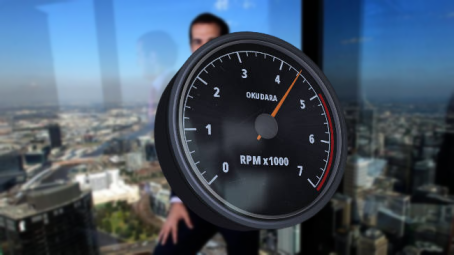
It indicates 4400 rpm
